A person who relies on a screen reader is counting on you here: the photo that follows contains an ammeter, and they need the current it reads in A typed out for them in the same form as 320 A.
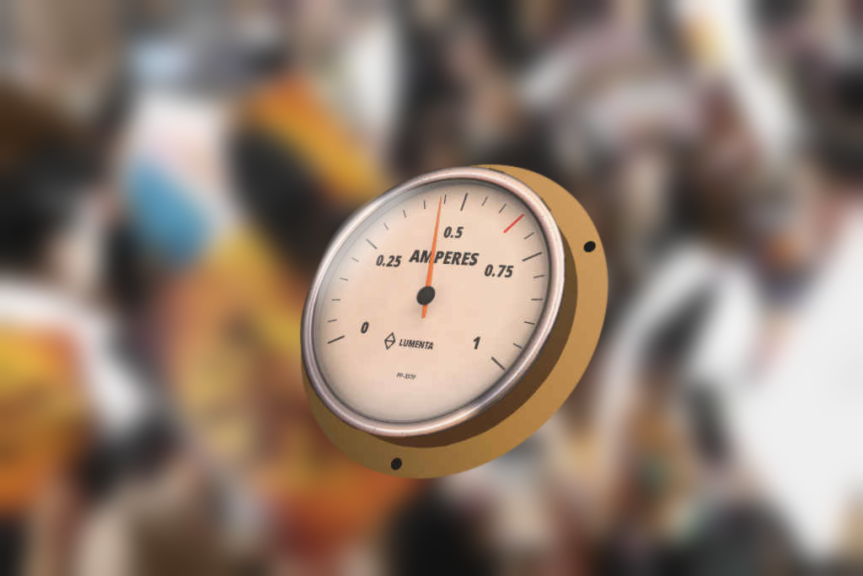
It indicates 0.45 A
